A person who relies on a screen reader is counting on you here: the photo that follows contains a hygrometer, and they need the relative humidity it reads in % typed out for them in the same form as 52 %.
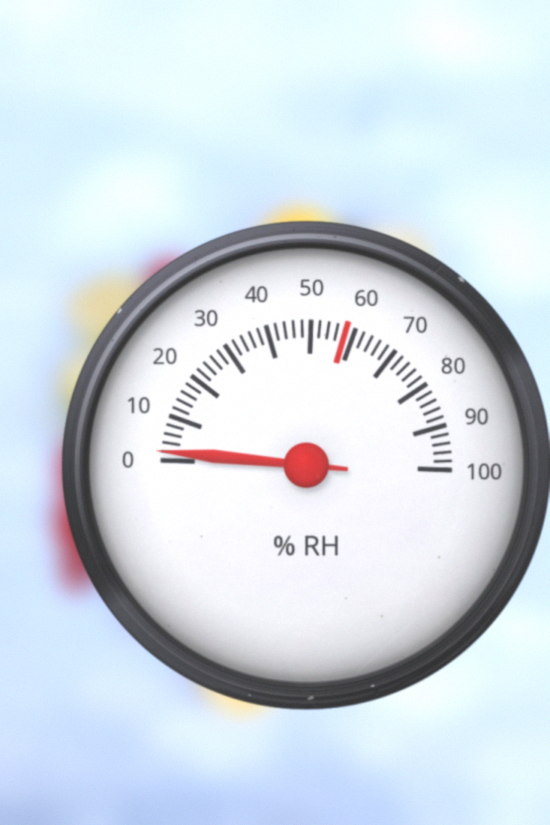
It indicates 2 %
